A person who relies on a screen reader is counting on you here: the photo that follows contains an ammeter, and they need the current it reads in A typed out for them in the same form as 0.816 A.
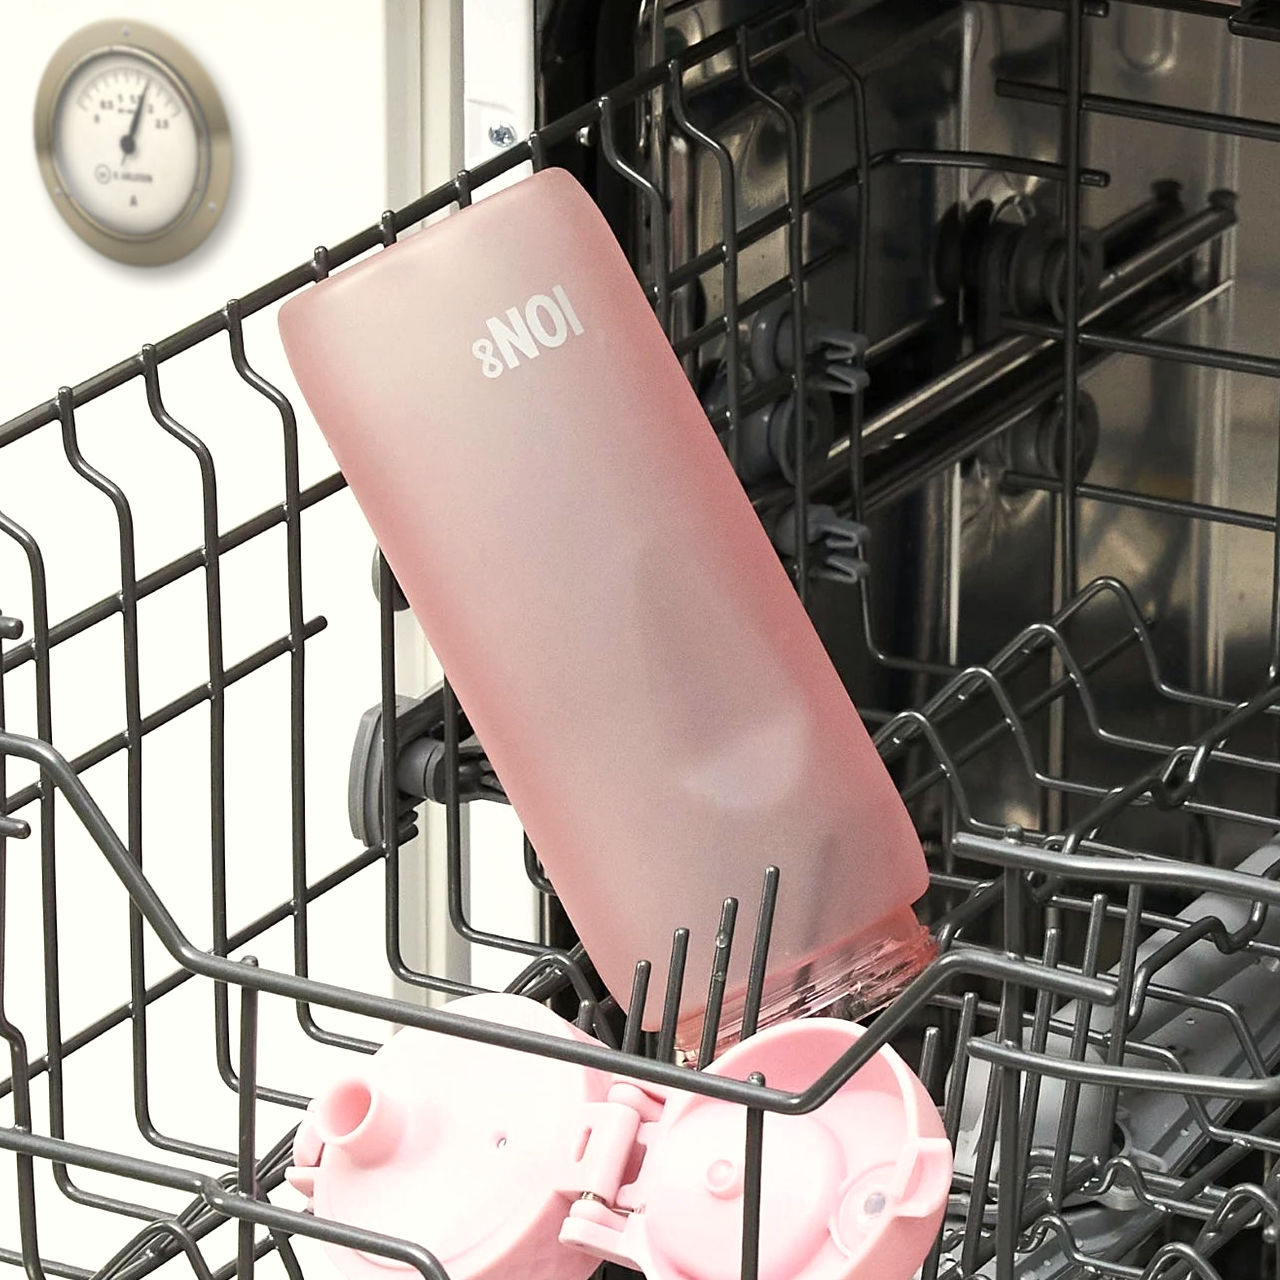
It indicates 1.75 A
